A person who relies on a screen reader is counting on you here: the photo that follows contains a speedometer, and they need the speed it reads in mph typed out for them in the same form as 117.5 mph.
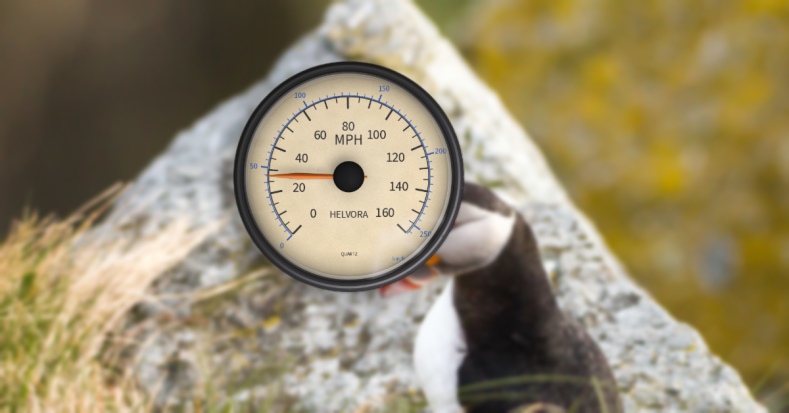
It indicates 27.5 mph
